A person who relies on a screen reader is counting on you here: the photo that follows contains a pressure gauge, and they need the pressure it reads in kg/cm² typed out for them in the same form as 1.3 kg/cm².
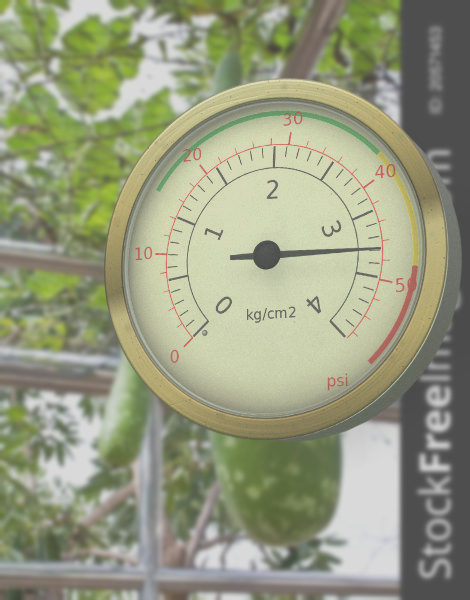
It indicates 3.3 kg/cm²
